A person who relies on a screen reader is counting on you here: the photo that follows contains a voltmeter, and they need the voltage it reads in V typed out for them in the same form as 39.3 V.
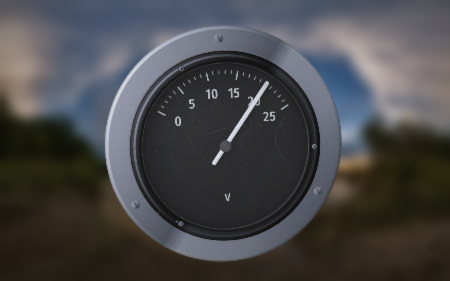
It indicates 20 V
